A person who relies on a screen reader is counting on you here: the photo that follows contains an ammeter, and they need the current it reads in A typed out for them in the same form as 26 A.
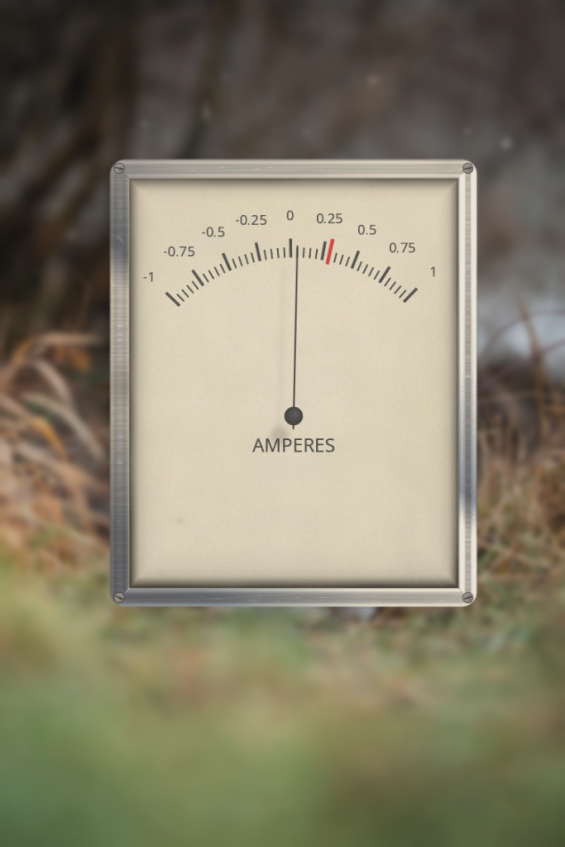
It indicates 0.05 A
